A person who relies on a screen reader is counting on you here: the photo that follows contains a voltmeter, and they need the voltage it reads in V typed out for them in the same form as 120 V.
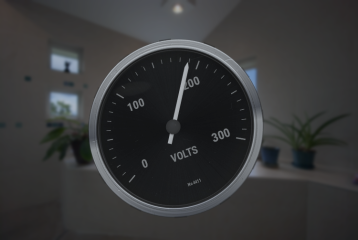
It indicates 190 V
